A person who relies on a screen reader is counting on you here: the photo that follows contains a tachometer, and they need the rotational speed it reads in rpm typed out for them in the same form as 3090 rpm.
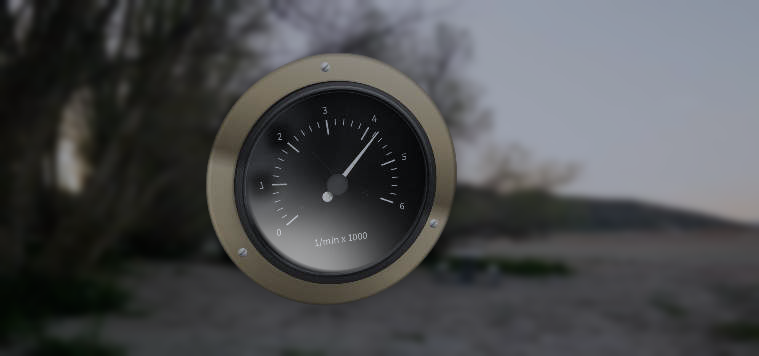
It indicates 4200 rpm
